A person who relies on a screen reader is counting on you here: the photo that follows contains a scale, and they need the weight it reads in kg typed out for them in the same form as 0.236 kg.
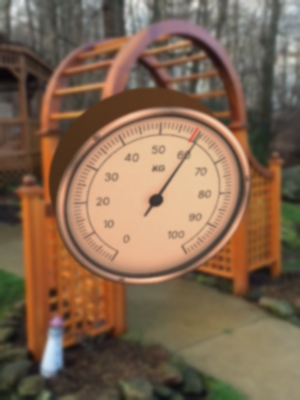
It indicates 60 kg
